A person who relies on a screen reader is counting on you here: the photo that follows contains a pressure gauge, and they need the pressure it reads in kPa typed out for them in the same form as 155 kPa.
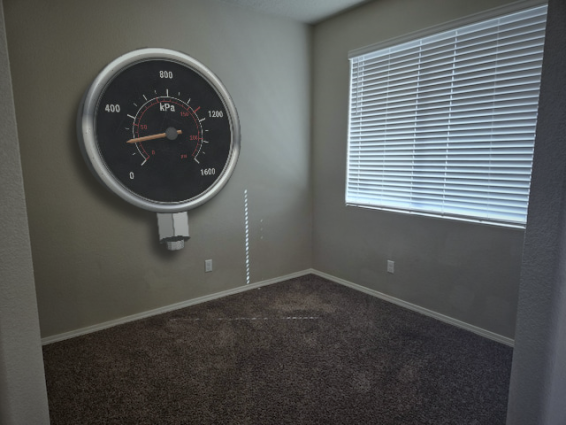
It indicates 200 kPa
